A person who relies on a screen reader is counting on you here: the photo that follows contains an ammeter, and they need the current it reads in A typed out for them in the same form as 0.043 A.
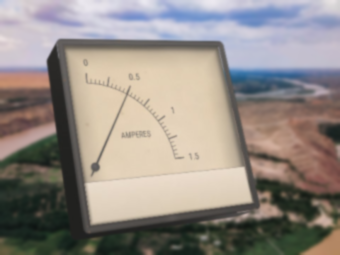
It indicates 0.5 A
